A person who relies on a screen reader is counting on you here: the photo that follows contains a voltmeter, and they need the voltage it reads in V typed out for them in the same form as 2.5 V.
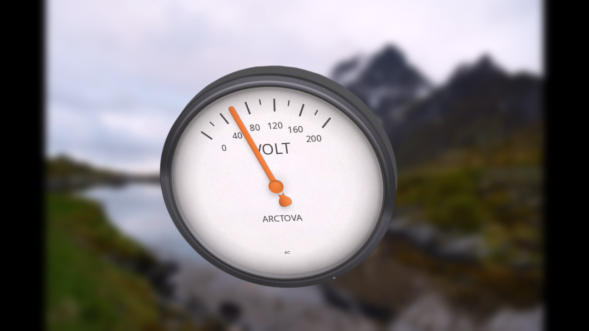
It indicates 60 V
